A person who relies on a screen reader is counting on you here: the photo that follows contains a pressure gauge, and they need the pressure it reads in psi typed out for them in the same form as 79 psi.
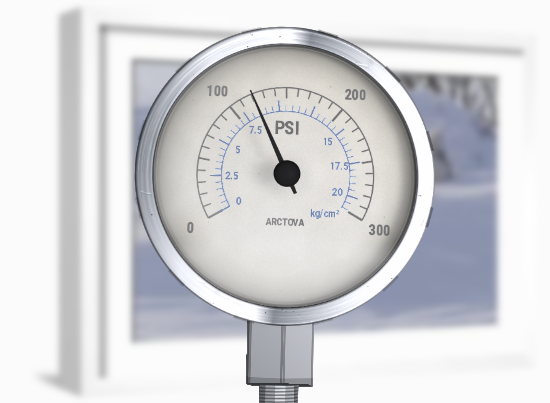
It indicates 120 psi
